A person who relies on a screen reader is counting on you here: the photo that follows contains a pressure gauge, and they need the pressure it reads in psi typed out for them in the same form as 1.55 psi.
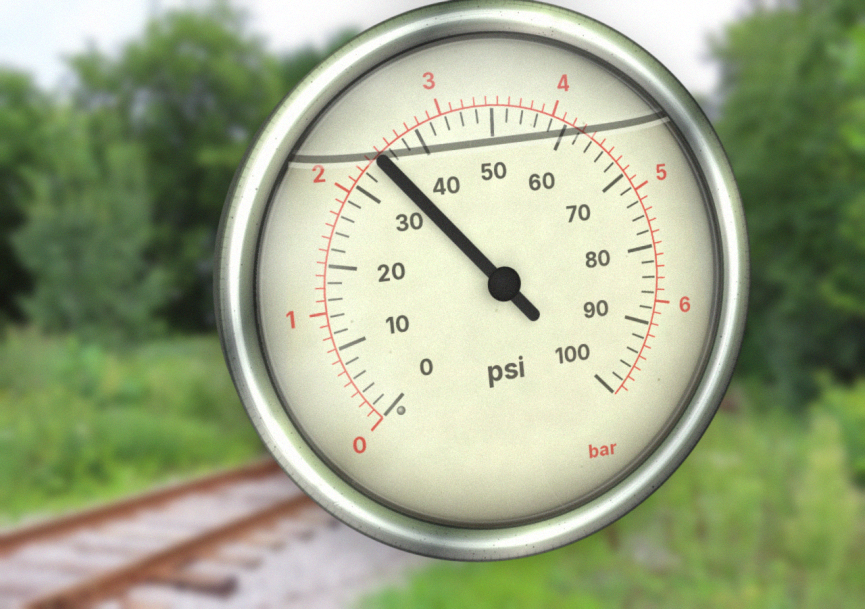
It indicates 34 psi
